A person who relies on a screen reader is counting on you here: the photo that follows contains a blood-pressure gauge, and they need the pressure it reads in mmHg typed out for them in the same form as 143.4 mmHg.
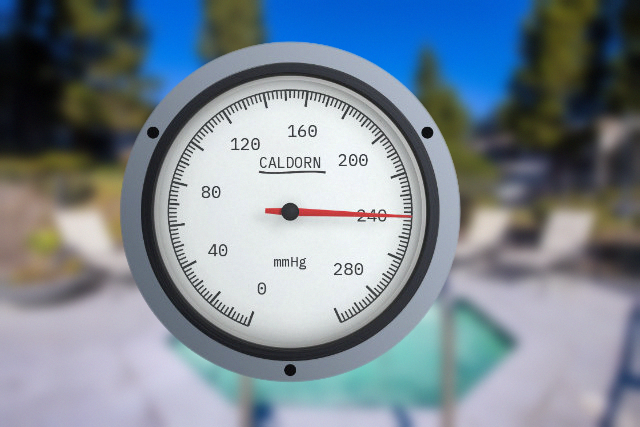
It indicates 240 mmHg
